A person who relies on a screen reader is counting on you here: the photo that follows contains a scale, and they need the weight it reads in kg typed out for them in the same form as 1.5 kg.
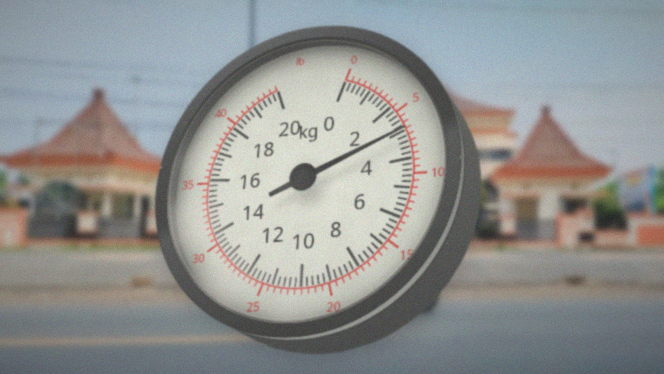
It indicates 3 kg
